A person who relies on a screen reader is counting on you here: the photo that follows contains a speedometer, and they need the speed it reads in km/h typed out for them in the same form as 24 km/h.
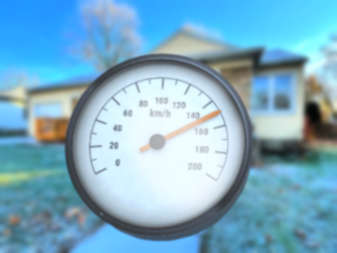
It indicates 150 km/h
